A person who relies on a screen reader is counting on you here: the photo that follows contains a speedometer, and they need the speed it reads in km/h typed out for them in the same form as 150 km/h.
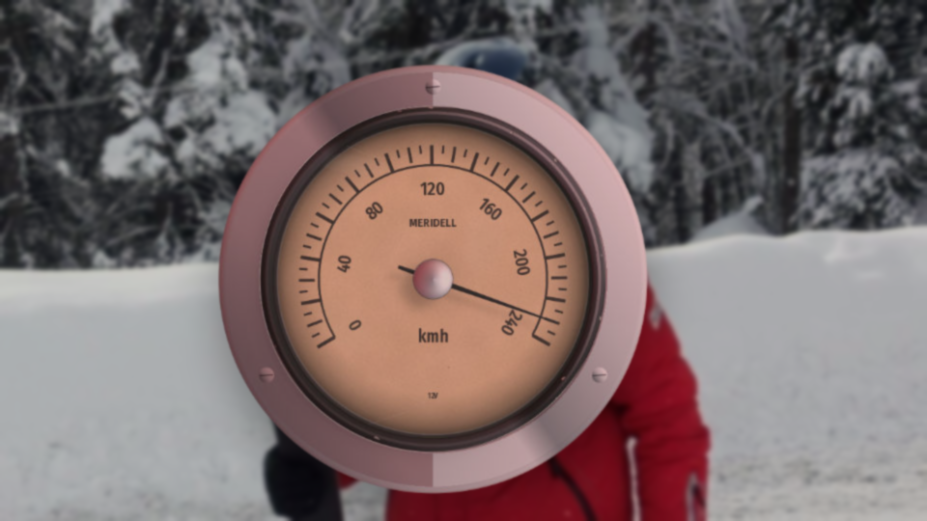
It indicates 230 km/h
